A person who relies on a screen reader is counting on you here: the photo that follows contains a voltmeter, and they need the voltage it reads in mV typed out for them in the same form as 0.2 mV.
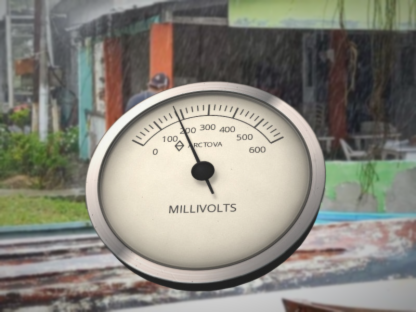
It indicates 180 mV
